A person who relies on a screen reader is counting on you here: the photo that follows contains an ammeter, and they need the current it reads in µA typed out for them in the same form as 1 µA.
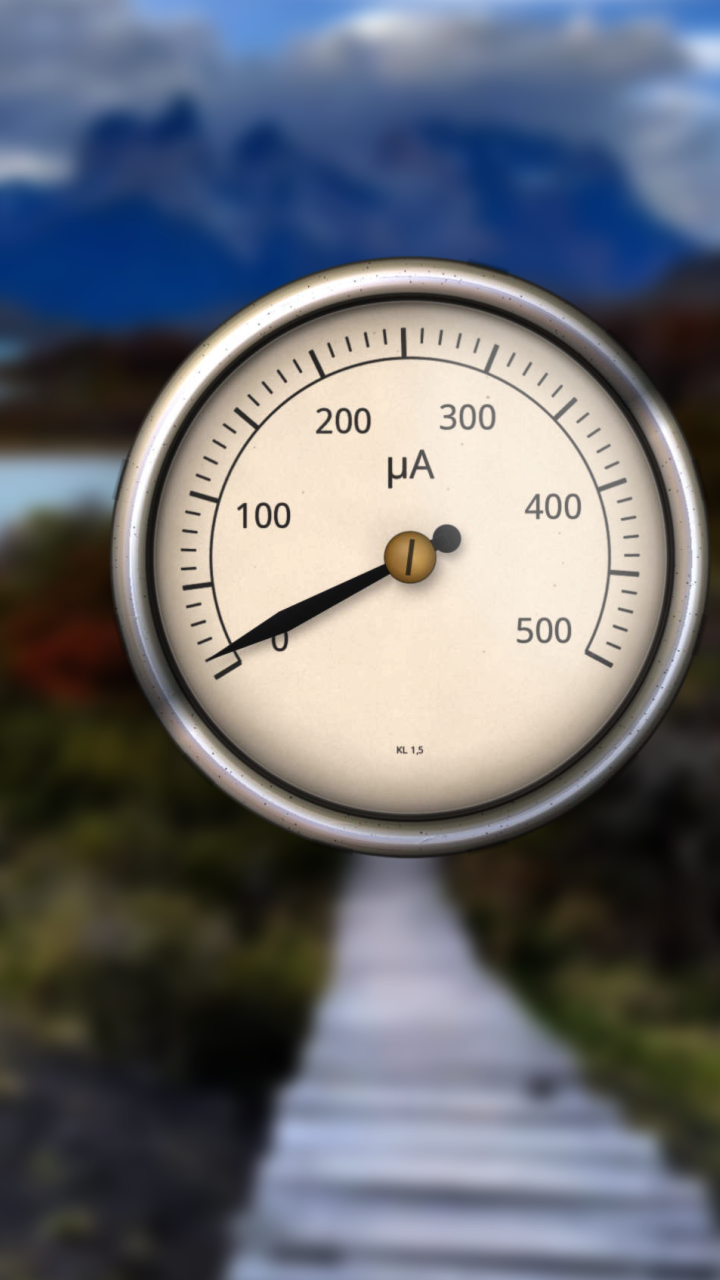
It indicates 10 µA
